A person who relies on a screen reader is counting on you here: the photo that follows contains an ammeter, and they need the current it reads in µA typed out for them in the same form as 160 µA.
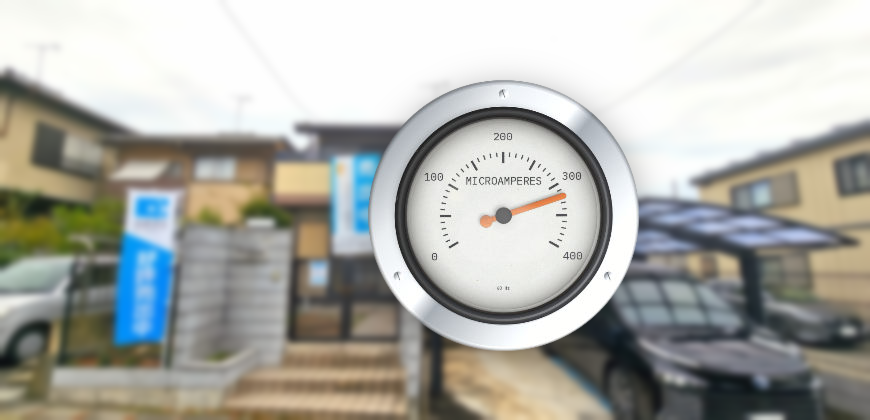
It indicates 320 µA
